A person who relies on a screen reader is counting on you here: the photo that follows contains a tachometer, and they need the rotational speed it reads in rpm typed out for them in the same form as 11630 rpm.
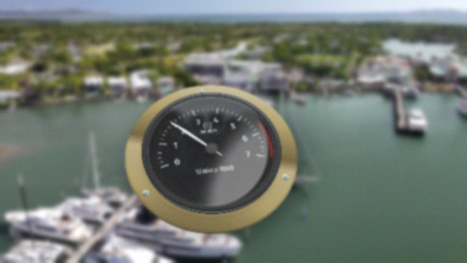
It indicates 2000 rpm
